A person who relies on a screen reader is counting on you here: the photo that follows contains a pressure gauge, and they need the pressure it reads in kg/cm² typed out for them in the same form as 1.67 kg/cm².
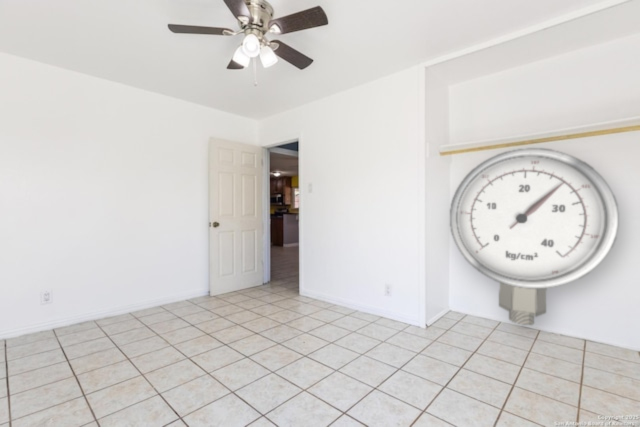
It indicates 26 kg/cm²
